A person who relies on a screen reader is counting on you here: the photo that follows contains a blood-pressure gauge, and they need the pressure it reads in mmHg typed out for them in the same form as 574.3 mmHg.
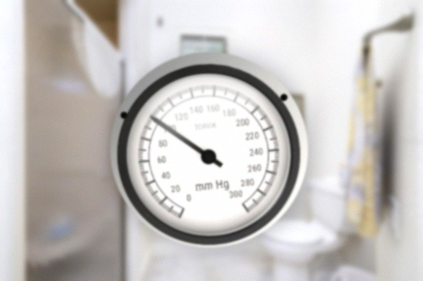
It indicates 100 mmHg
